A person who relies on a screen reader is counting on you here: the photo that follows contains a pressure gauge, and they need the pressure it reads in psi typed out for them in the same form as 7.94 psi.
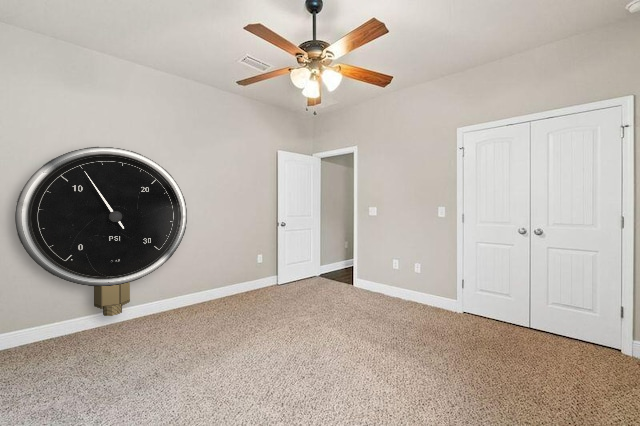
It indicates 12 psi
